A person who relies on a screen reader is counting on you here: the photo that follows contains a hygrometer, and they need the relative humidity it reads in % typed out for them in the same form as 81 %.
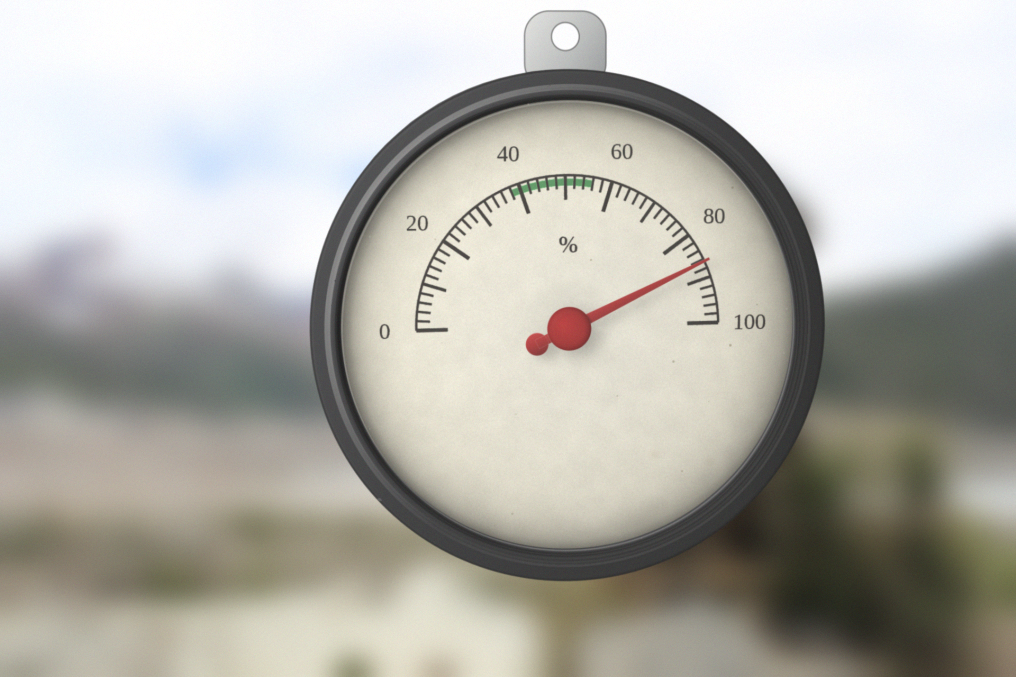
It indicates 86 %
